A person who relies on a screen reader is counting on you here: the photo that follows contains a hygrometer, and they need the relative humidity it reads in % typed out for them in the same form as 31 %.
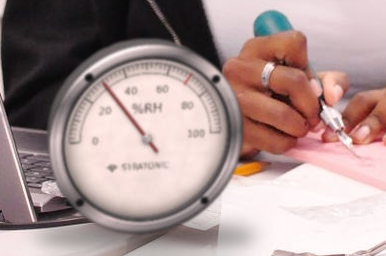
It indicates 30 %
